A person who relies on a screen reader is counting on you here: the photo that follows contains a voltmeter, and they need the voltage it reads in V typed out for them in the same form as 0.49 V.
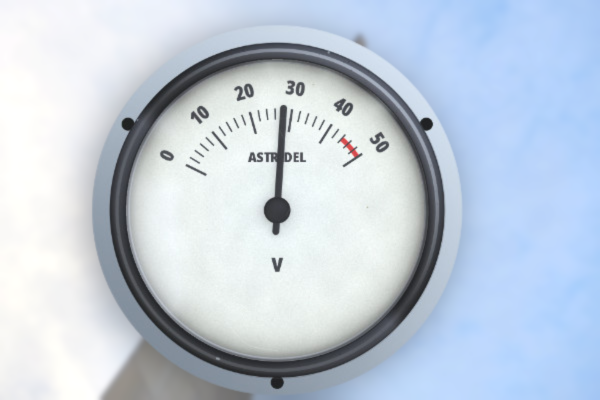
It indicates 28 V
